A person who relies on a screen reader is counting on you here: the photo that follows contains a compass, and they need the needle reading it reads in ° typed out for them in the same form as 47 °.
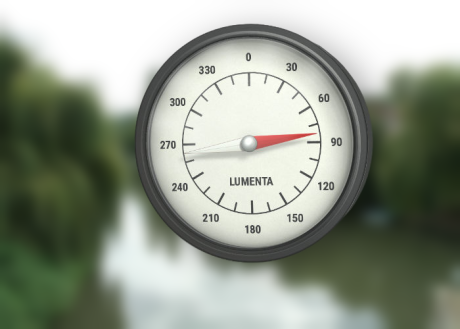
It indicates 82.5 °
